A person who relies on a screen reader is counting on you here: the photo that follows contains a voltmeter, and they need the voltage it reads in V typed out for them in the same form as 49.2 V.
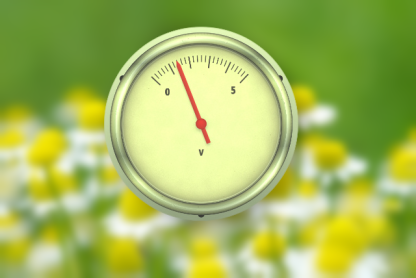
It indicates 1.4 V
